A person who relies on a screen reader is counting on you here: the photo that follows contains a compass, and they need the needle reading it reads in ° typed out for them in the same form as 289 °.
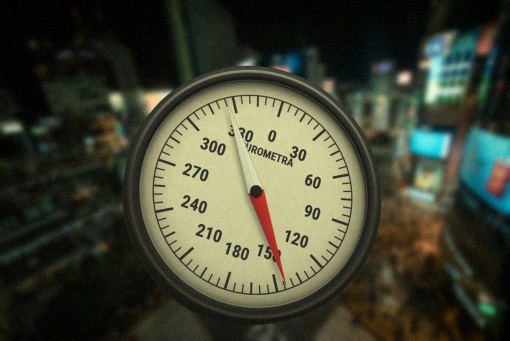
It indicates 145 °
